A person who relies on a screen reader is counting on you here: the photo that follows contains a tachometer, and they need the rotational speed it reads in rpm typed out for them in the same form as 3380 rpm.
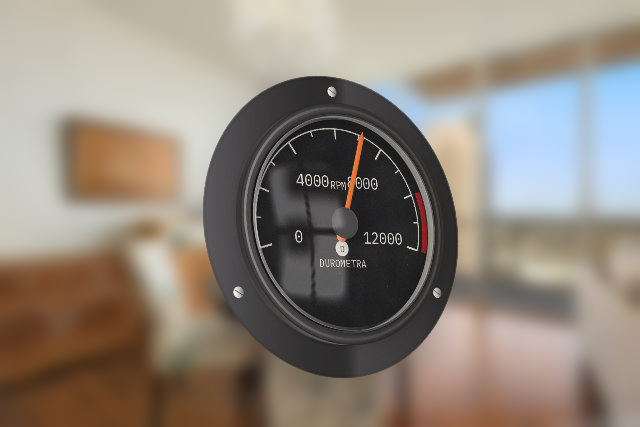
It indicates 7000 rpm
